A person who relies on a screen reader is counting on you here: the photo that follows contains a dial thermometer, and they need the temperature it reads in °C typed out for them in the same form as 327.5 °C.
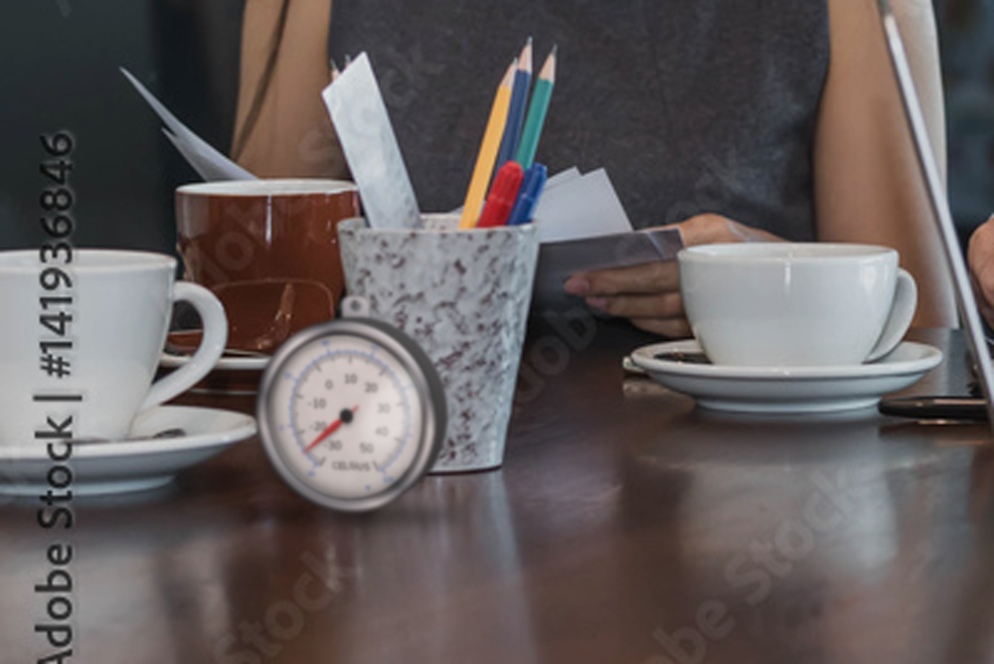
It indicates -25 °C
